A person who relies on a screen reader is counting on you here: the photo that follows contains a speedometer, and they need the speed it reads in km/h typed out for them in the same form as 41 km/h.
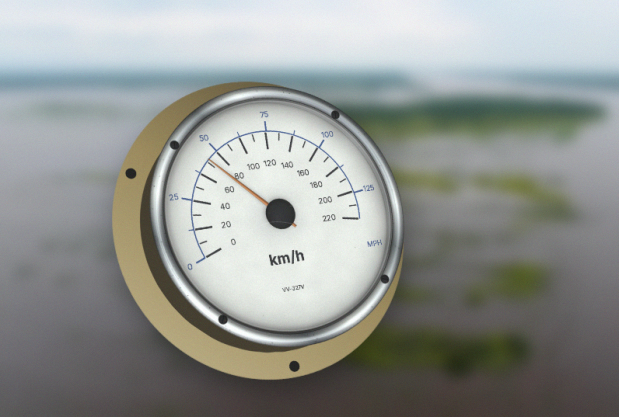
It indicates 70 km/h
